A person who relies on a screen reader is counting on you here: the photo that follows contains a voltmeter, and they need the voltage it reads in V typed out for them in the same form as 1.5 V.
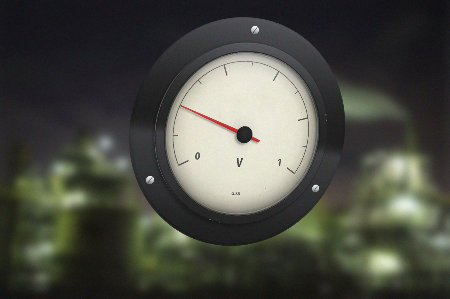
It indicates 0.2 V
